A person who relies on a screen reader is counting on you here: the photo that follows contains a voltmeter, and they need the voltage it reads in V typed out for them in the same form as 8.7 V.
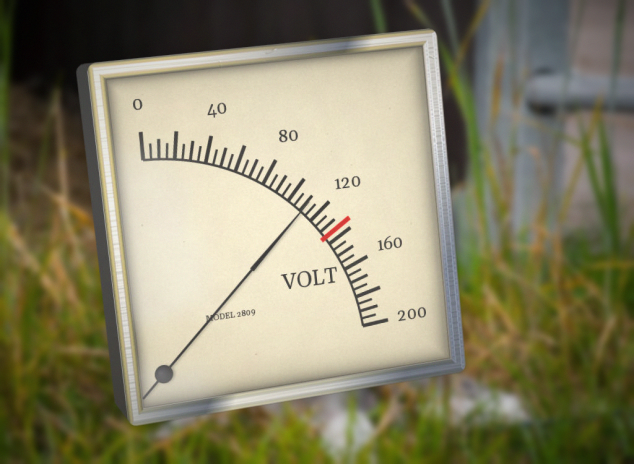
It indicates 110 V
